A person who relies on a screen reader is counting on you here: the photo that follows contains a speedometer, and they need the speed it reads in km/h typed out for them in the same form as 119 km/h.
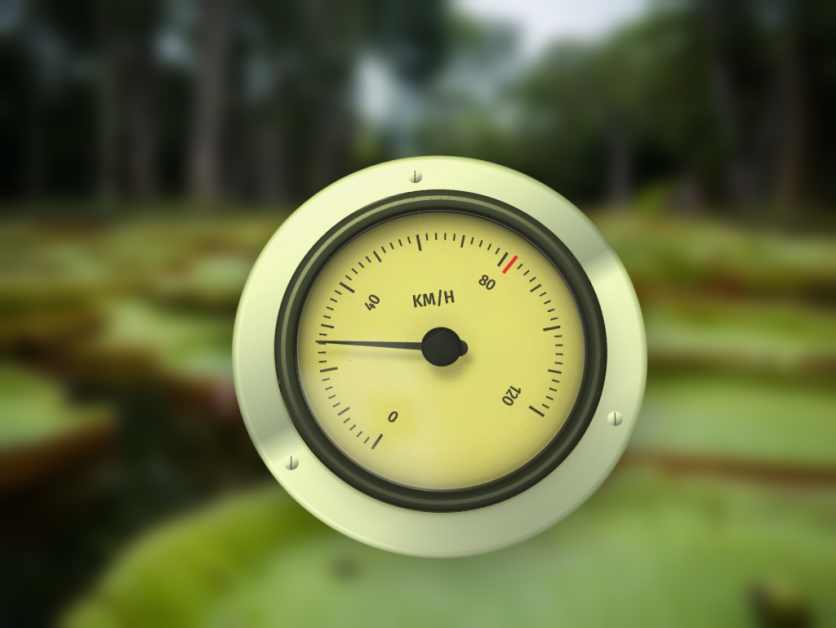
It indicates 26 km/h
